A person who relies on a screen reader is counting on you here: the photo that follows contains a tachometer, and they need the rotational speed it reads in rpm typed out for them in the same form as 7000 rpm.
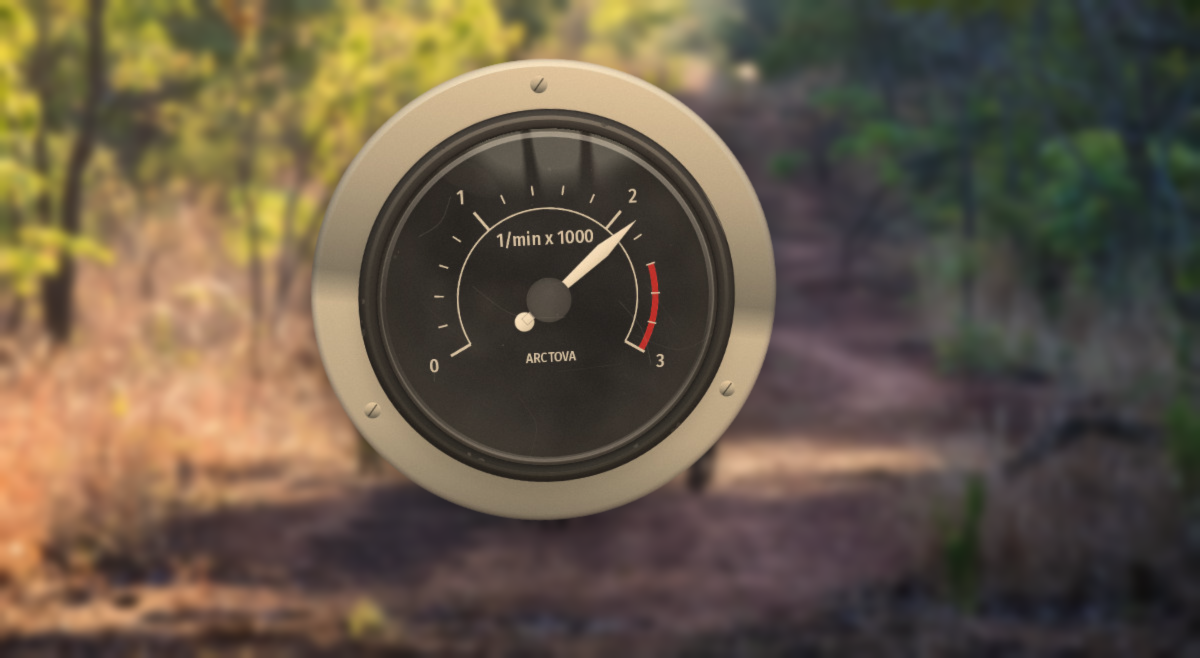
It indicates 2100 rpm
